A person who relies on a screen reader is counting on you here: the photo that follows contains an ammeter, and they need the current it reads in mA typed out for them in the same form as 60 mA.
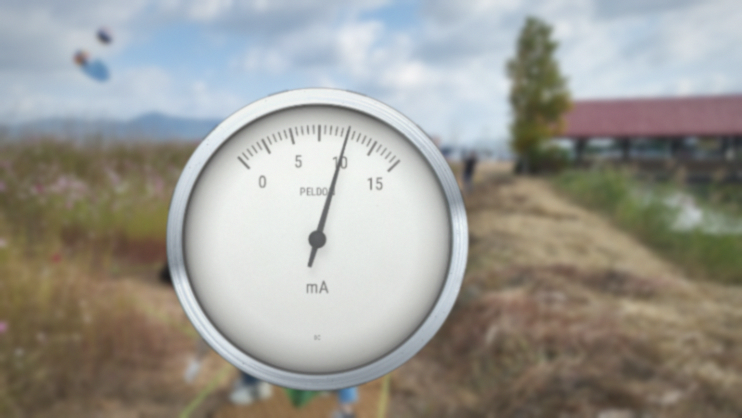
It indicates 10 mA
